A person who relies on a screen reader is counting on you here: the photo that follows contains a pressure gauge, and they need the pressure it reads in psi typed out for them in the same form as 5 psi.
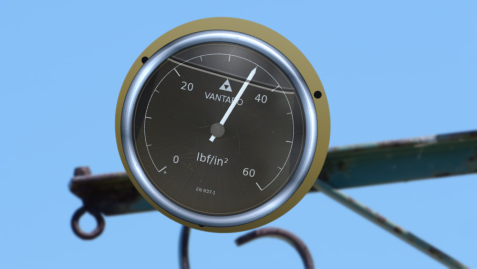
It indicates 35 psi
